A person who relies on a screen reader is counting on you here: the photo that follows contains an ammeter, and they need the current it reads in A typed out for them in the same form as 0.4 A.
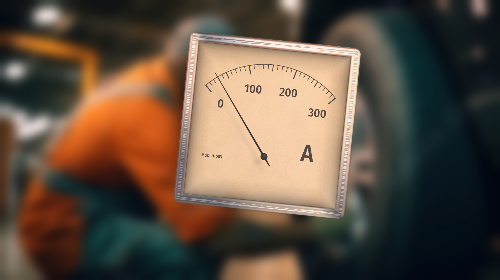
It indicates 30 A
